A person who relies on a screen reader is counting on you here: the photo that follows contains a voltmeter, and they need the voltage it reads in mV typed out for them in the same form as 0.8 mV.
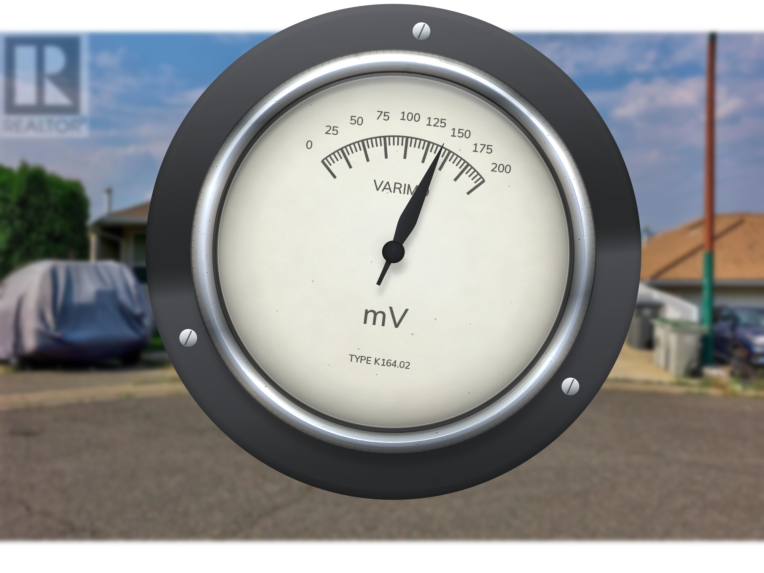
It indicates 140 mV
